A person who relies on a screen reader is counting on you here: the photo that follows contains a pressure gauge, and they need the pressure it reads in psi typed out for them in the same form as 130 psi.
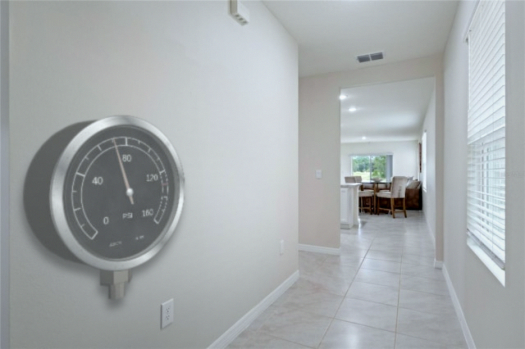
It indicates 70 psi
